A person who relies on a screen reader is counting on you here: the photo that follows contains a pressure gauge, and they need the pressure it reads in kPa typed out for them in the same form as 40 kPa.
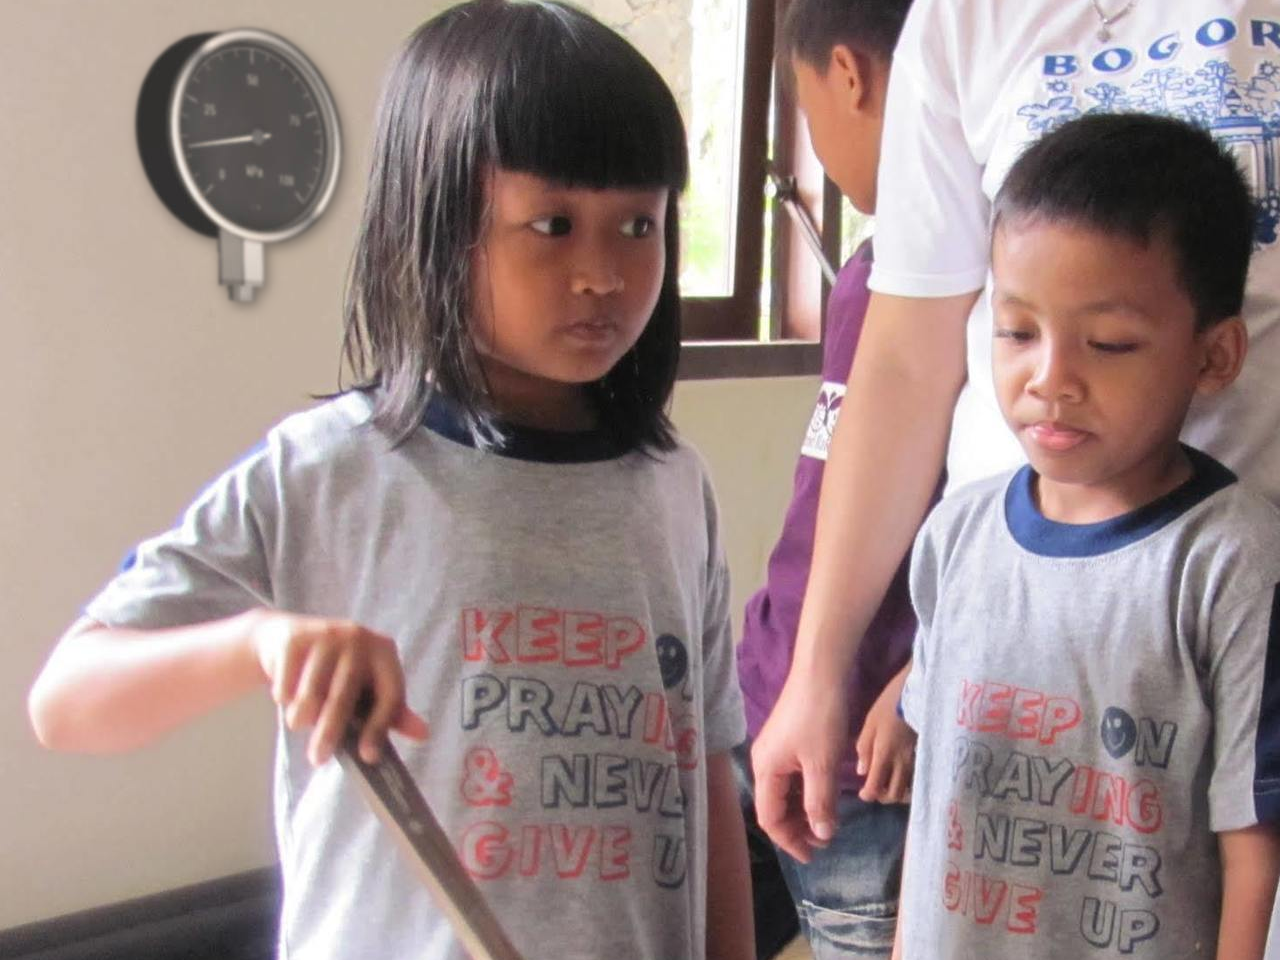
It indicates 12.5 kPa
